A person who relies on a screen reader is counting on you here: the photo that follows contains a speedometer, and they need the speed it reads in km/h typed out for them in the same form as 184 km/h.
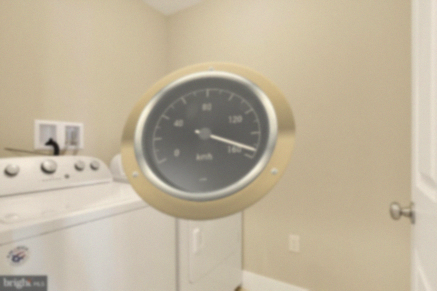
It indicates 155 km/h
